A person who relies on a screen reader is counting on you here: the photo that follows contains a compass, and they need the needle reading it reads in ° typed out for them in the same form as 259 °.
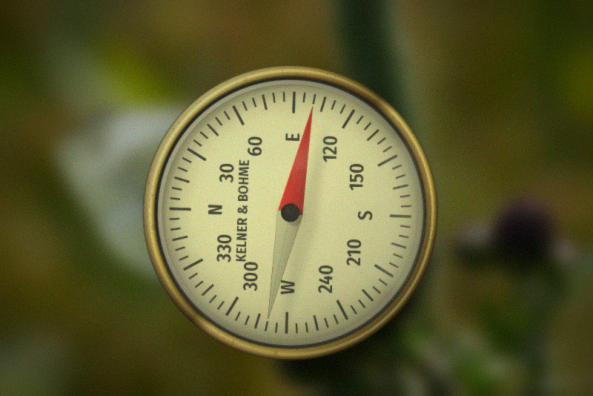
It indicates 100 °
